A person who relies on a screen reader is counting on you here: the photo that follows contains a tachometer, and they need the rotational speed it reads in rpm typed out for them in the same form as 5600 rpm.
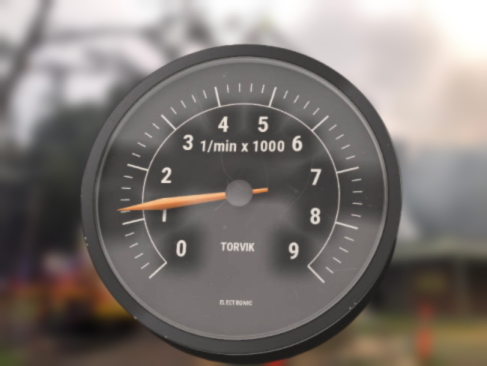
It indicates 1200 rpm
